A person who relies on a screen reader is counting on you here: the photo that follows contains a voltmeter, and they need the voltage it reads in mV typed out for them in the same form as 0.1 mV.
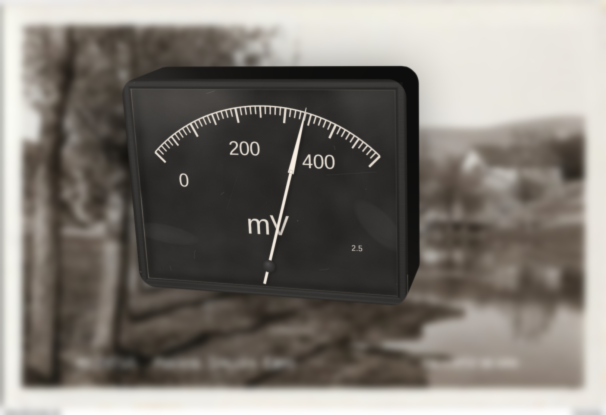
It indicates 340 mV
